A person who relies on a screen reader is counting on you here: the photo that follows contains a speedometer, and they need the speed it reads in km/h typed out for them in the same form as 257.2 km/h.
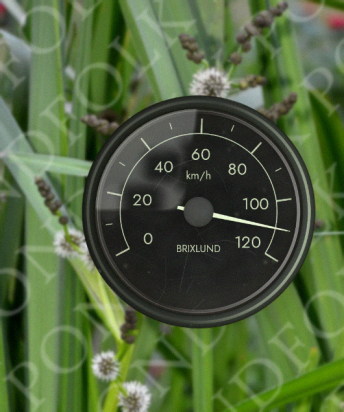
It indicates 110 km/h
